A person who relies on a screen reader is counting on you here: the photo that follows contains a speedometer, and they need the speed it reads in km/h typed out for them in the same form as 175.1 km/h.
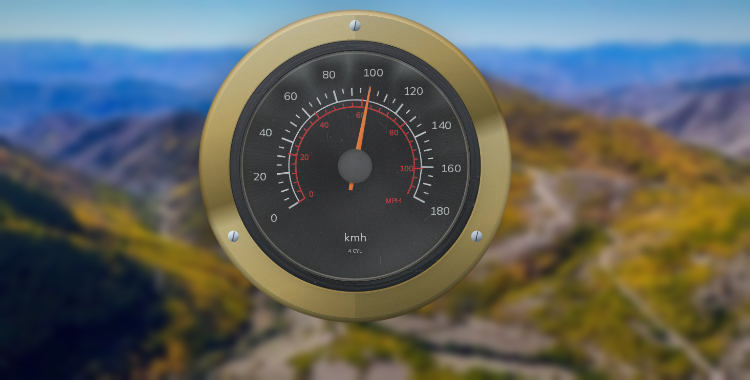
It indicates 100 km/h
